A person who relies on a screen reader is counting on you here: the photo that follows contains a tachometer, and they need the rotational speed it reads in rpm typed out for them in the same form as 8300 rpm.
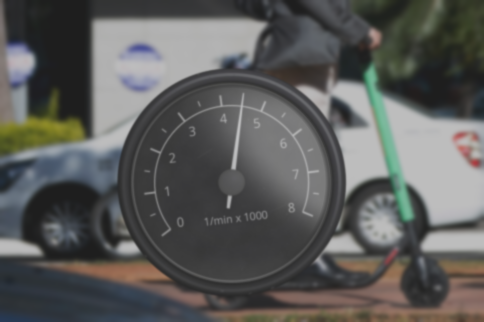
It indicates 4500 rpm
